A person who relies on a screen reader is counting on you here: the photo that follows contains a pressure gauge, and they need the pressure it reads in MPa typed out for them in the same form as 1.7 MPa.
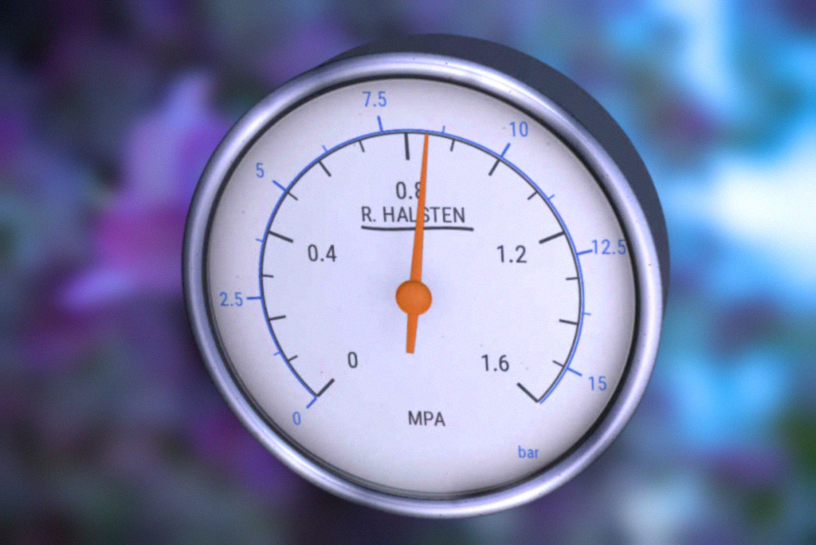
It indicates 0.85 MPa
